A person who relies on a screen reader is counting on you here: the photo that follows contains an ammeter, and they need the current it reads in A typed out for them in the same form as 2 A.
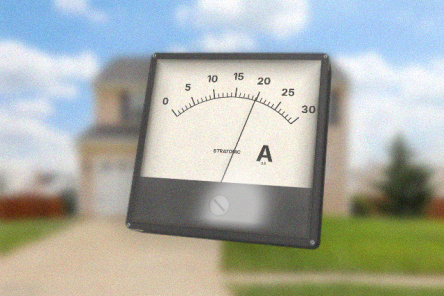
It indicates 20 A
